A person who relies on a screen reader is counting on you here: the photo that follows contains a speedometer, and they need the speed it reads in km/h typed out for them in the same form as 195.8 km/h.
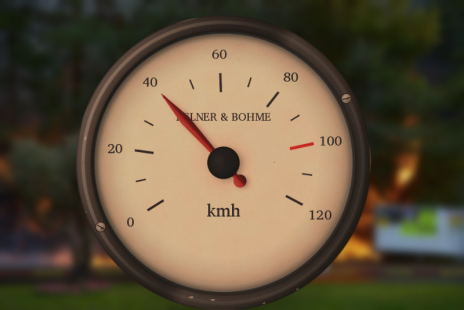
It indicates 40 km/h
